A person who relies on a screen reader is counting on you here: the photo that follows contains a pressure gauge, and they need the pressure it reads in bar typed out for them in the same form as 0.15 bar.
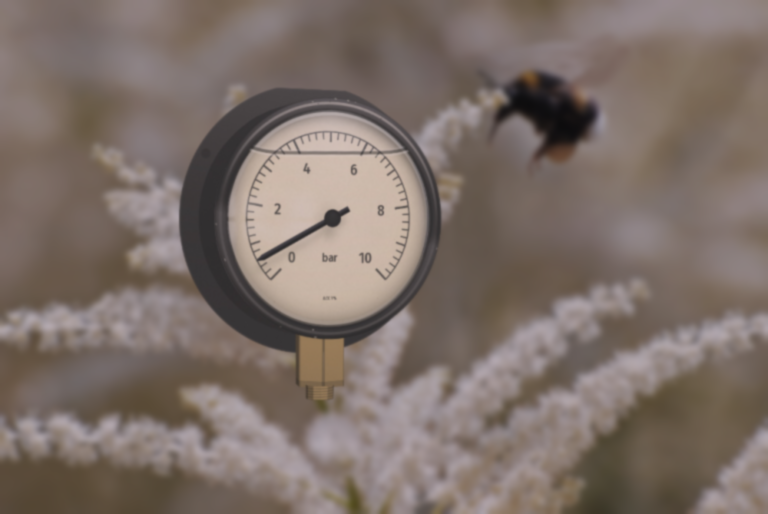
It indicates 0.6 bar
